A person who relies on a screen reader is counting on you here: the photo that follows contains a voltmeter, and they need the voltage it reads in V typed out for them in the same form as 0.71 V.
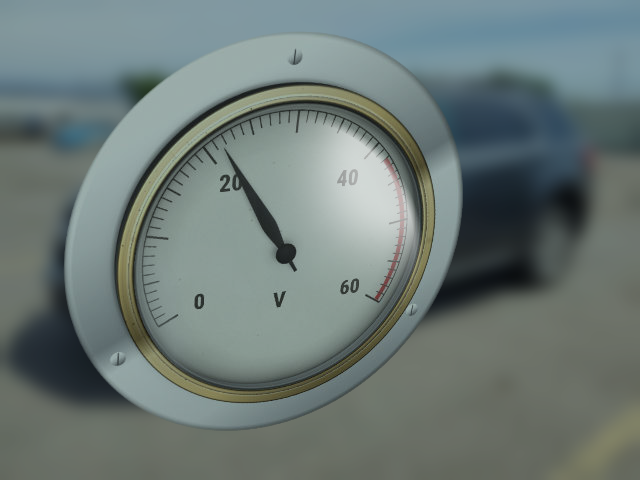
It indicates 21.5 V
